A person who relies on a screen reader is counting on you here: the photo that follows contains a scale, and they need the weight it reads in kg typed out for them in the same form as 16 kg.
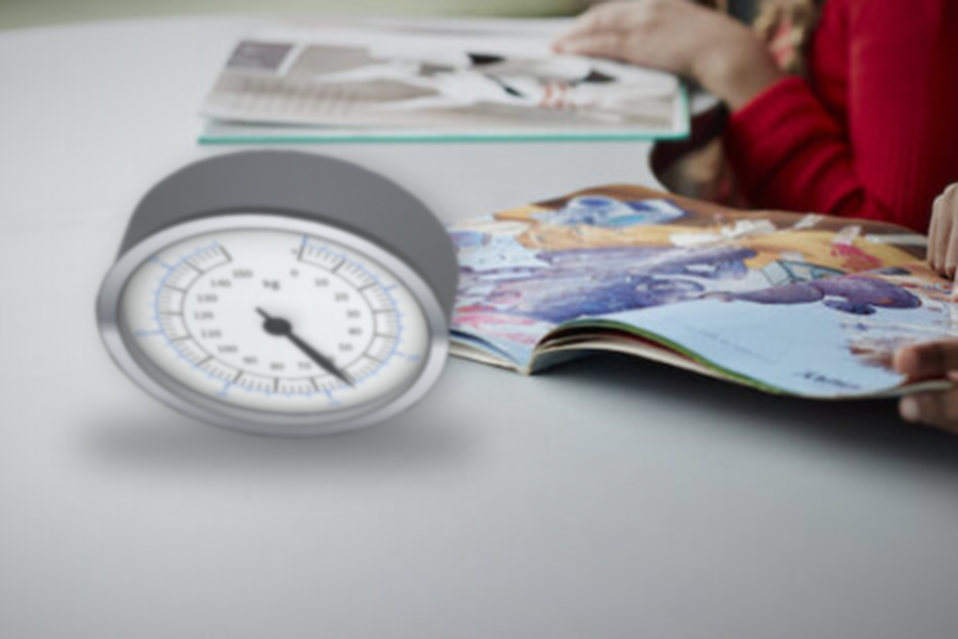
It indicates 60 kg
